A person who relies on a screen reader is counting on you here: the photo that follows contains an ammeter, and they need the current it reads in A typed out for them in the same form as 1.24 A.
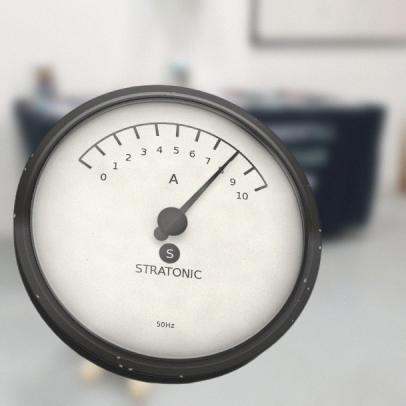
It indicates 8 A
